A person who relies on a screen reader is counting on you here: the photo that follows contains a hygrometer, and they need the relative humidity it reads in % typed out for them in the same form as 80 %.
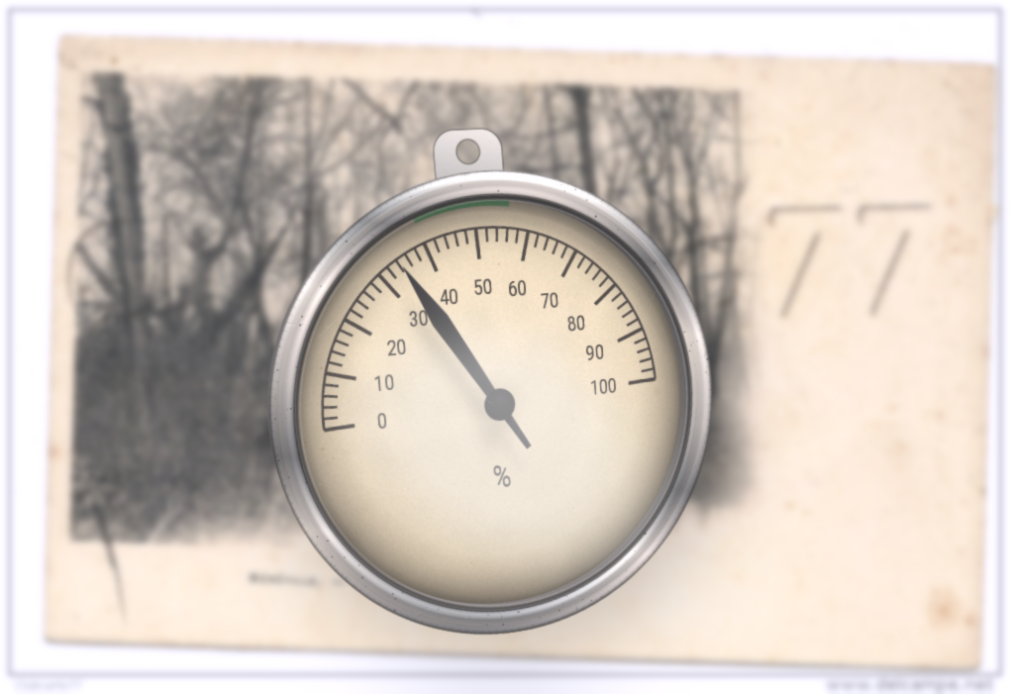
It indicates 34 %
